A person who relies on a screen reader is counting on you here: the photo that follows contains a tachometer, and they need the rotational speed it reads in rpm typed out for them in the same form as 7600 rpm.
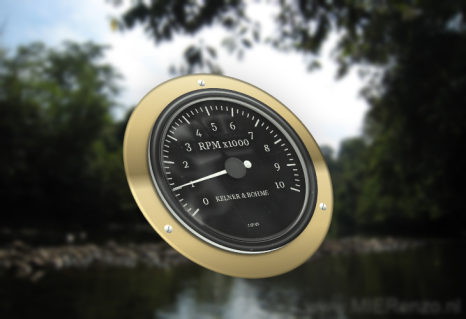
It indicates 1000 rpm
